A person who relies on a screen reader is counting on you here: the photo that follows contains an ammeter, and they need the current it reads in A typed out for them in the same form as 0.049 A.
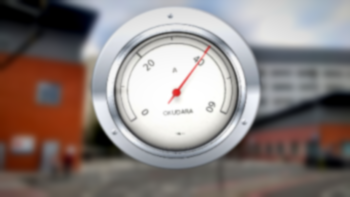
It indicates 40 A
